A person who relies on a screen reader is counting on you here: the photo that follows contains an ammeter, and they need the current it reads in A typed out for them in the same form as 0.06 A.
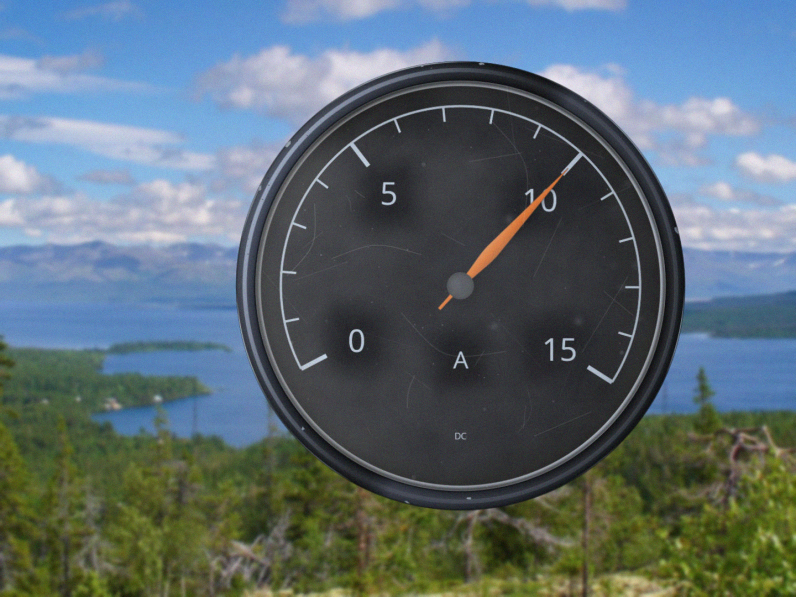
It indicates 10 A
